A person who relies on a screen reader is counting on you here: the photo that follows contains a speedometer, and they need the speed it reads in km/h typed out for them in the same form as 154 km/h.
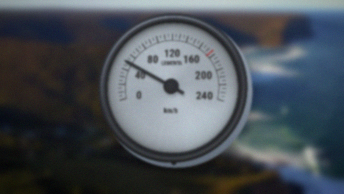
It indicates 50 km/h
